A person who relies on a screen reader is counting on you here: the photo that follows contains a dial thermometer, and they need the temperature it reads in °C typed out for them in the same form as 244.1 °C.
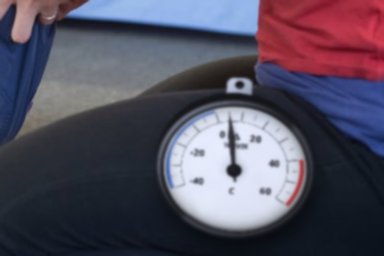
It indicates 5 °C
